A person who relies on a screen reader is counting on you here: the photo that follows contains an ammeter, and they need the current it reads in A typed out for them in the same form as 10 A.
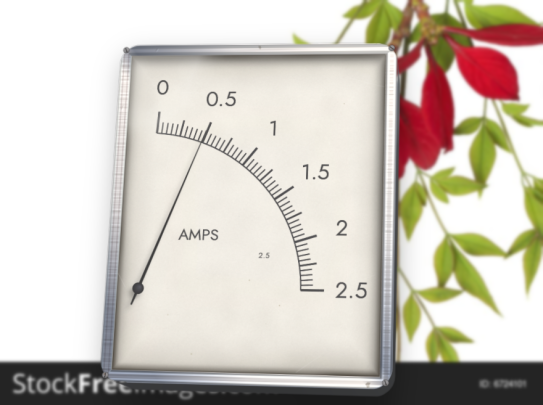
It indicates 0.5 A
